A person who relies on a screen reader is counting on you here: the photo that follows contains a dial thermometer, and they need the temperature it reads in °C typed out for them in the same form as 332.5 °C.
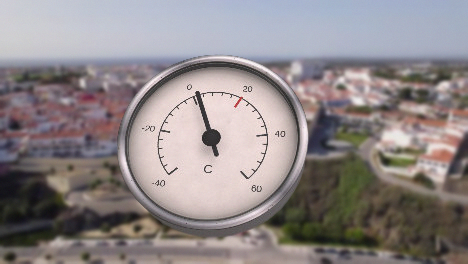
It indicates 2 °C
